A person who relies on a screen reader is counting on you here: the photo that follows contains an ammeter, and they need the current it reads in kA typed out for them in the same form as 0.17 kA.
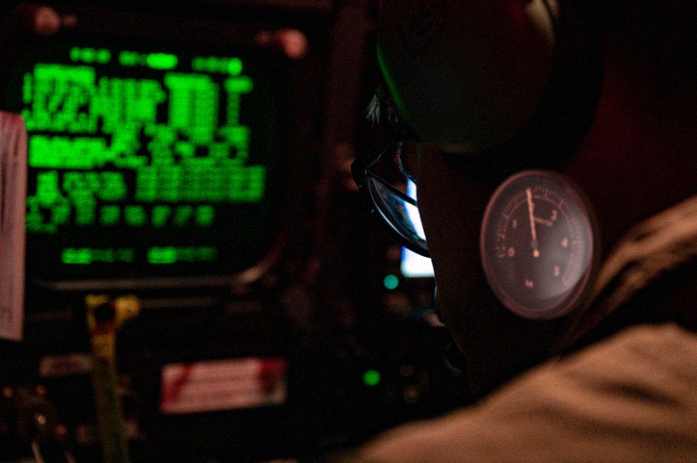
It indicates 2 kA
